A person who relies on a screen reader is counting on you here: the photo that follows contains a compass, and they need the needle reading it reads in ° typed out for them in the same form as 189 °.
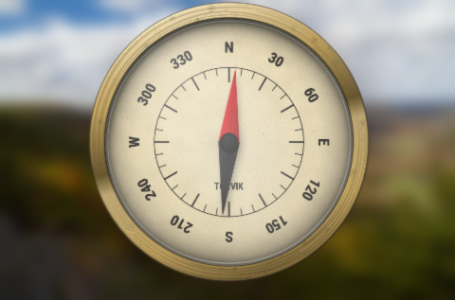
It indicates 5 °
